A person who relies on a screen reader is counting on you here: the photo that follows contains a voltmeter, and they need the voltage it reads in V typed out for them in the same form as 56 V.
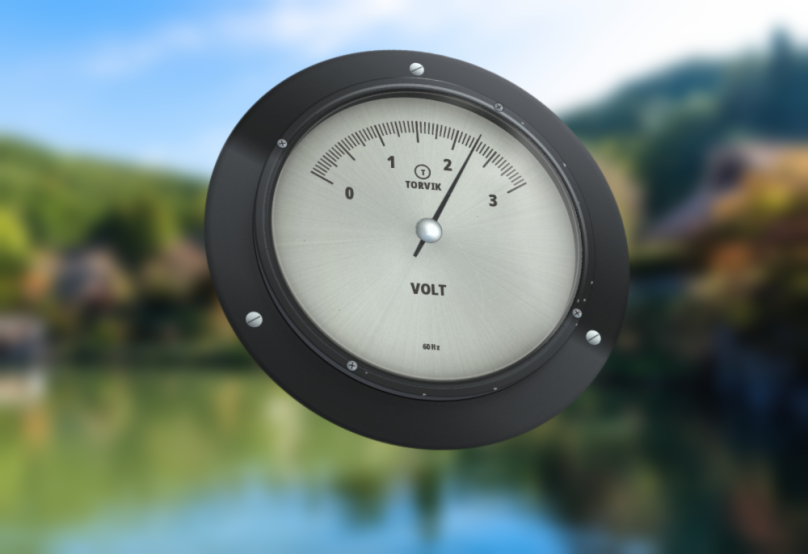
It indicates 2.25 V
